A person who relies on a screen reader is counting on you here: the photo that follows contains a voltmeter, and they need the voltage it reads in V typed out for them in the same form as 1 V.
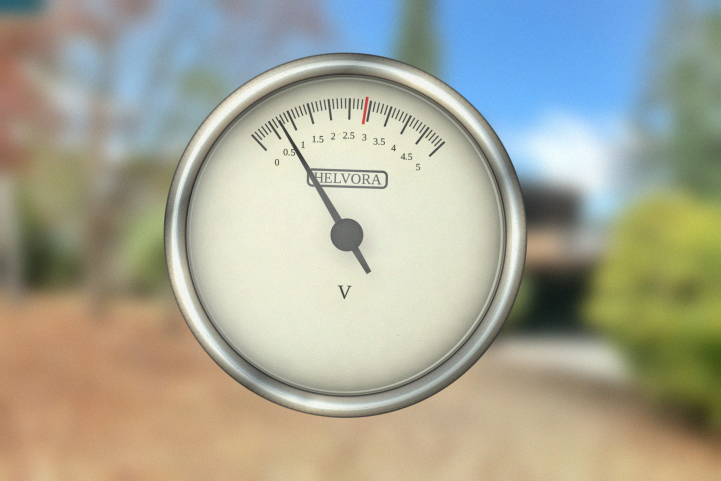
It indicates 0.7 V
